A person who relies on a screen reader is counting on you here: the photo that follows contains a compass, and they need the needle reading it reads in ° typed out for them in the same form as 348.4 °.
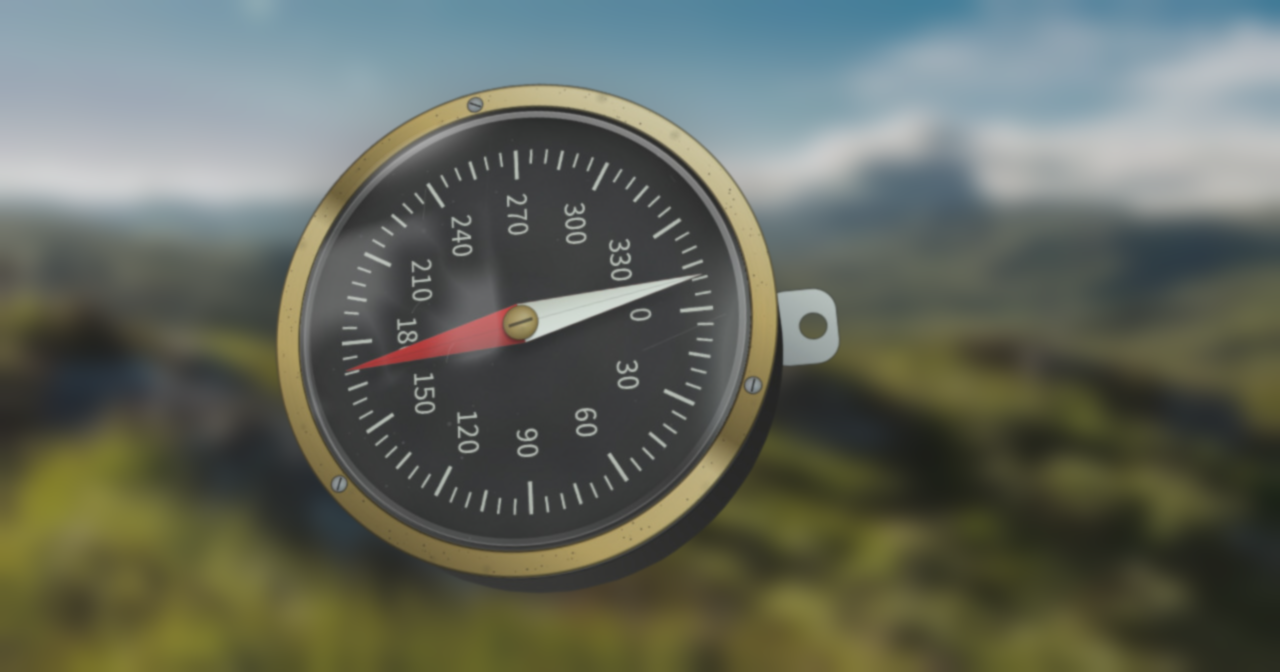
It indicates 170 °
